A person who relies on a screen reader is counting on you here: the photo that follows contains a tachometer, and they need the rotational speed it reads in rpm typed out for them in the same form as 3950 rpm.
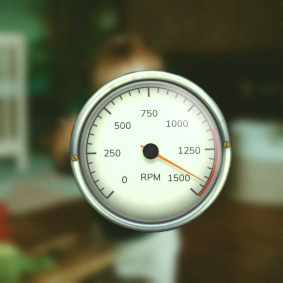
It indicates 1425 rpm
